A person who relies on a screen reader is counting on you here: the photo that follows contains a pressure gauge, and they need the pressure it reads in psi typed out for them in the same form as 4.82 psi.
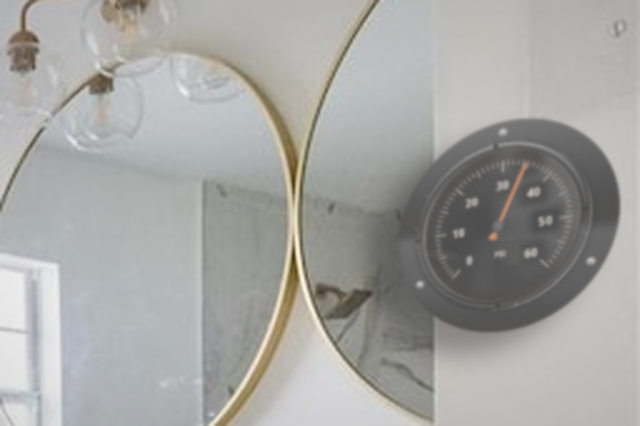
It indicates 35 psi
